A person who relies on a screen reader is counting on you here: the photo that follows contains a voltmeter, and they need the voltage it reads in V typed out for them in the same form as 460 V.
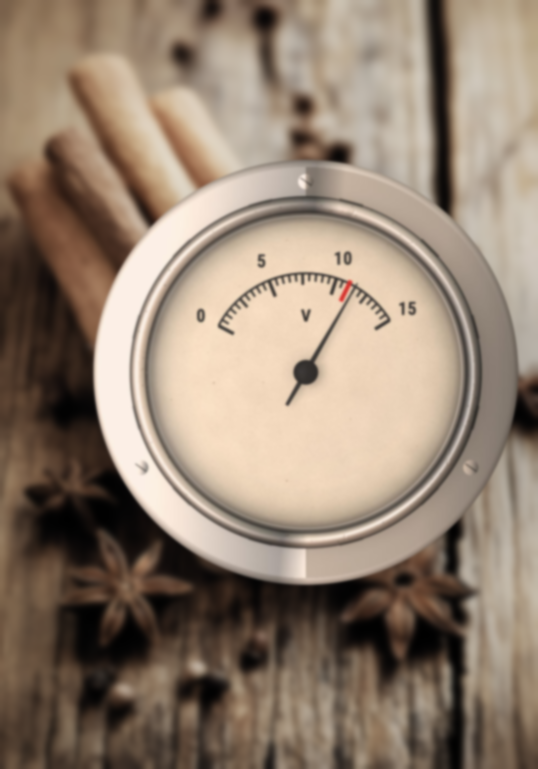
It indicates 11.5 V
